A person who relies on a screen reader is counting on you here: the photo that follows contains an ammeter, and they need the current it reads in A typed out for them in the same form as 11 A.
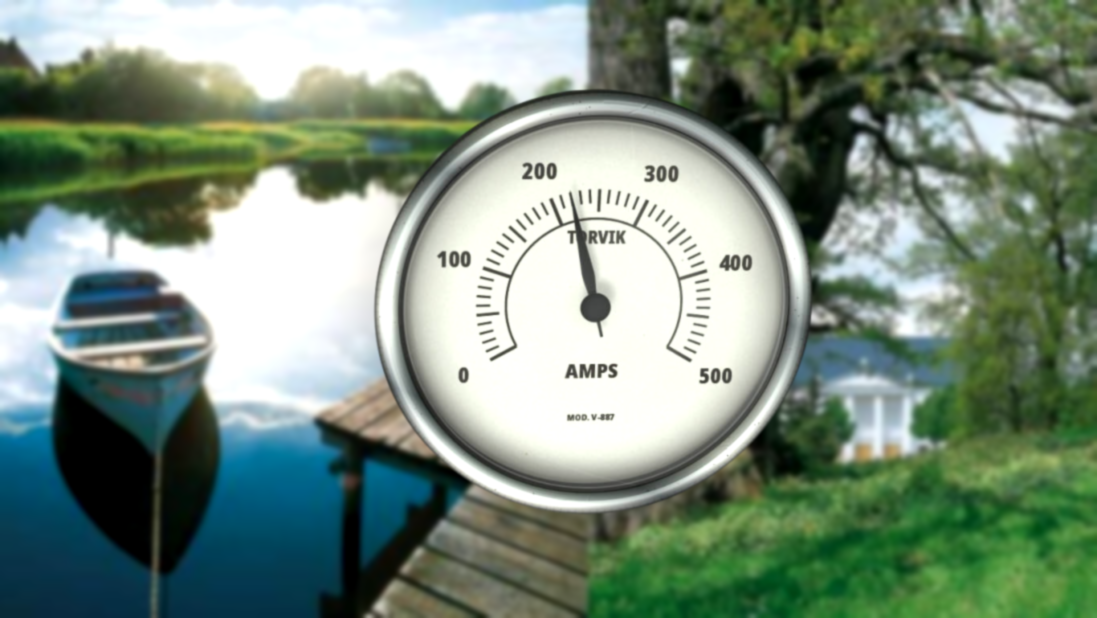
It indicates 220 A
